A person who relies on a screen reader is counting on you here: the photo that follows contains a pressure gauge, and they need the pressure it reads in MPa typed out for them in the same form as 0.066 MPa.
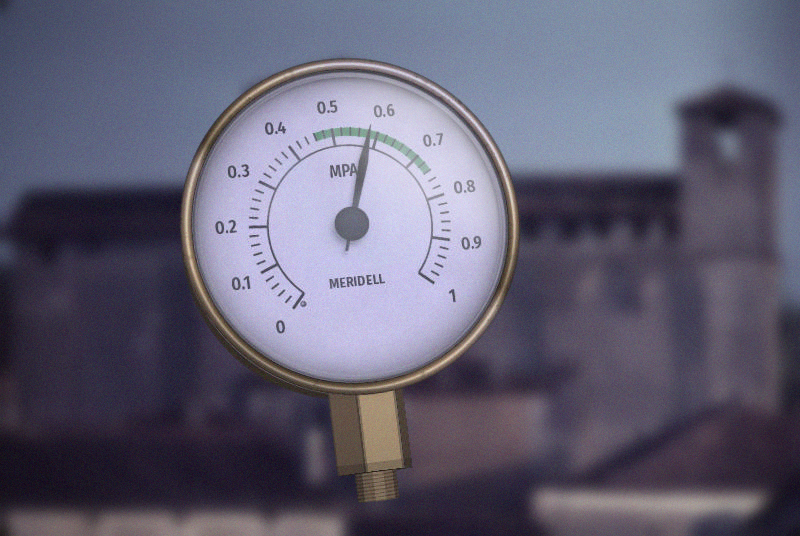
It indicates 0.58 MPa
